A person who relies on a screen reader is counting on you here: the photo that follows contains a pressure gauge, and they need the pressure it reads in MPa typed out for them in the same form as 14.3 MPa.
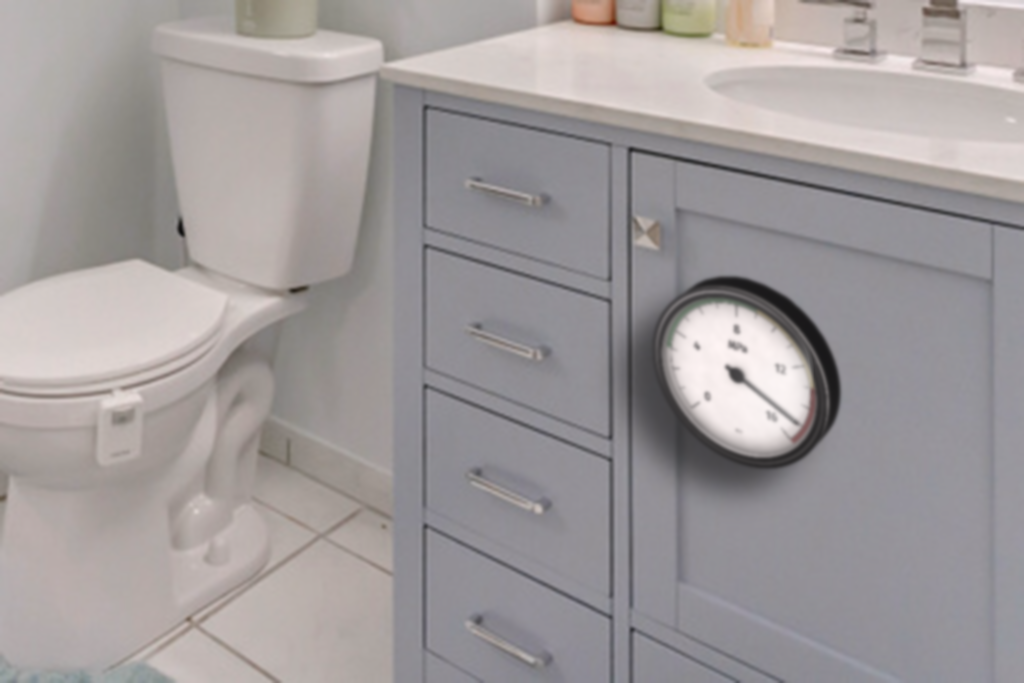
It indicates 15 MPa
